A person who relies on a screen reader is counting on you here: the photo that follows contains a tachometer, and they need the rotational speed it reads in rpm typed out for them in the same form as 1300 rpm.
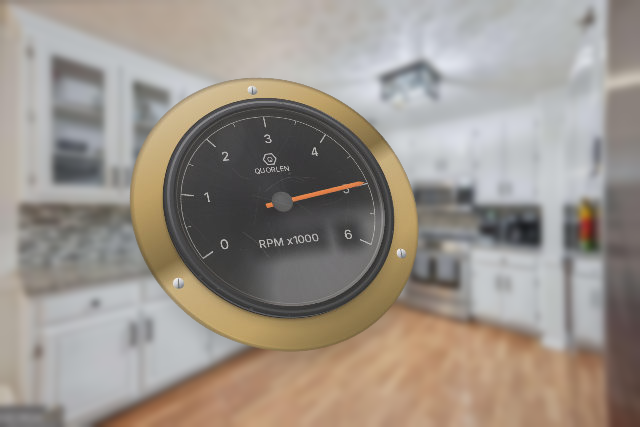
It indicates 5000 rpm
